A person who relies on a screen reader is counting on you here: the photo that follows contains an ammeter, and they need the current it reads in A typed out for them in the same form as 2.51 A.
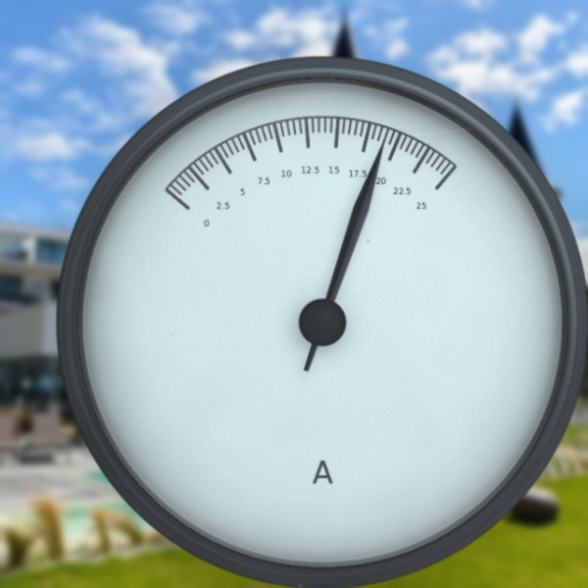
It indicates 19 A
